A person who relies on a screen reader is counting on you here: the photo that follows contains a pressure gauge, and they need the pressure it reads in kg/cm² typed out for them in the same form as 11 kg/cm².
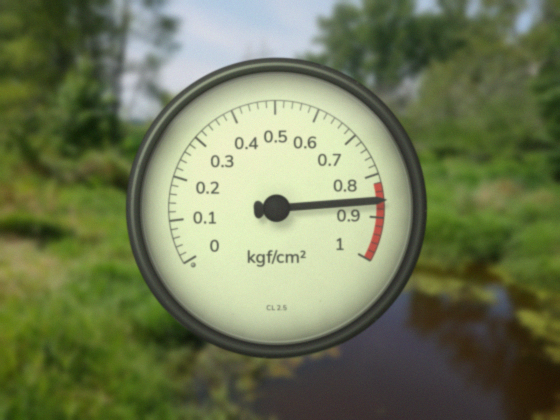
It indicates 0.86 kg/cm²
